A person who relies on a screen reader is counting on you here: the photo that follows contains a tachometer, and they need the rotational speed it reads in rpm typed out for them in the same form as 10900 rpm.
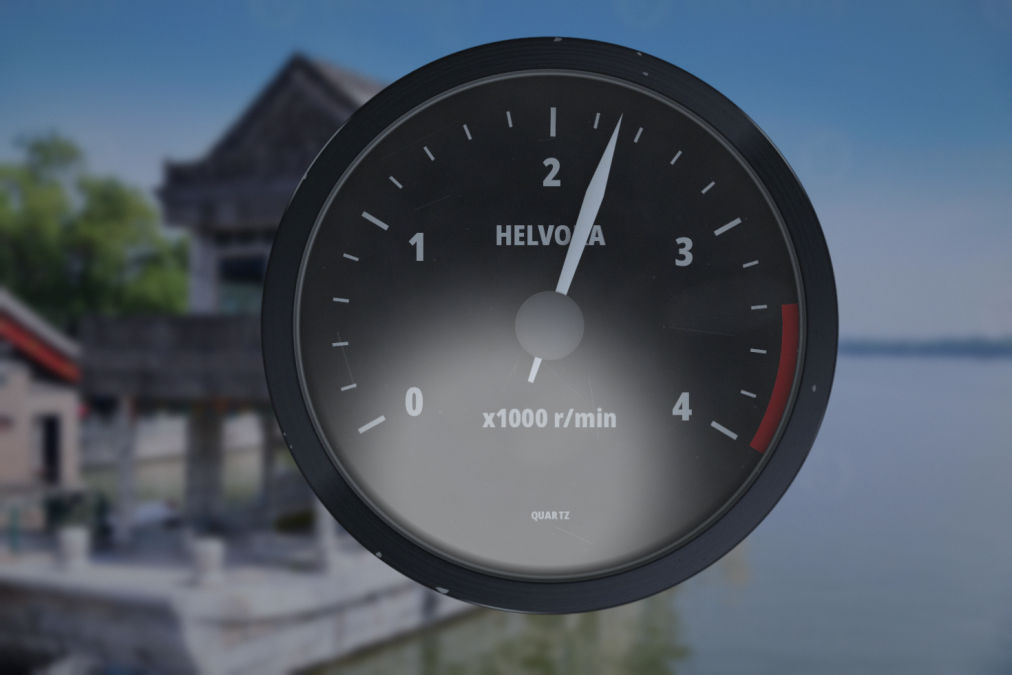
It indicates 2300 rpm
